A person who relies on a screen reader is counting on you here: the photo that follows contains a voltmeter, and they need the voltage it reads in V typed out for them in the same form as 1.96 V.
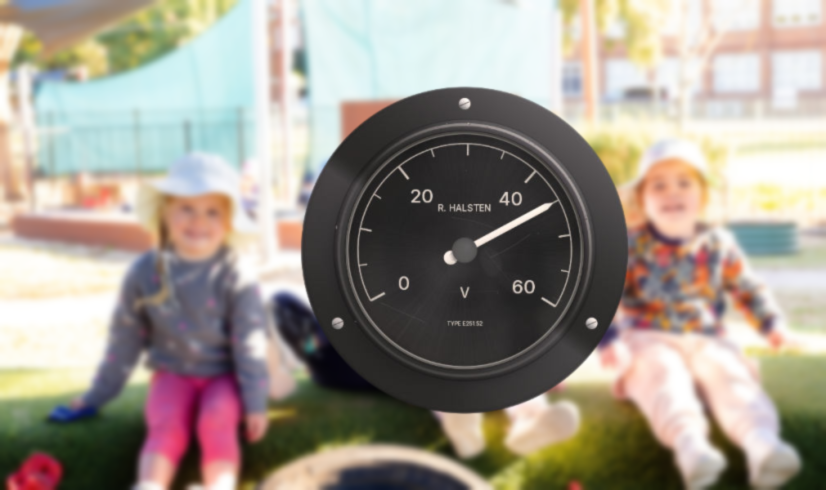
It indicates 45 V
